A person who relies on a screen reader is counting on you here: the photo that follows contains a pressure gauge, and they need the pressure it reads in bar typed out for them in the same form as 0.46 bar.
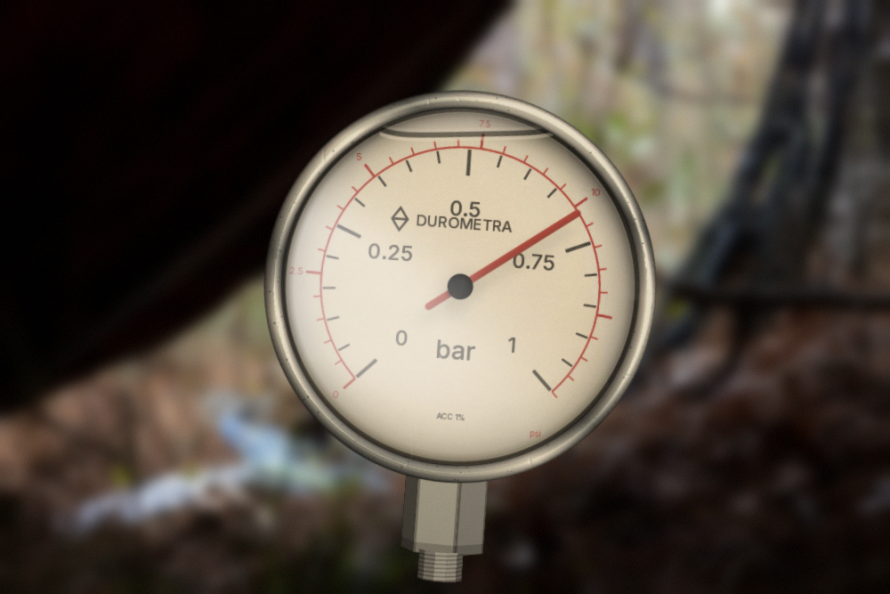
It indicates 0.7 bar
